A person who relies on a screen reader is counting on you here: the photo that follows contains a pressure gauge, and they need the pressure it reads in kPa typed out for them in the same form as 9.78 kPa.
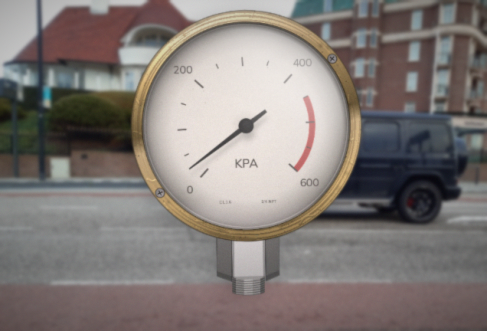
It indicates 25 kPa
